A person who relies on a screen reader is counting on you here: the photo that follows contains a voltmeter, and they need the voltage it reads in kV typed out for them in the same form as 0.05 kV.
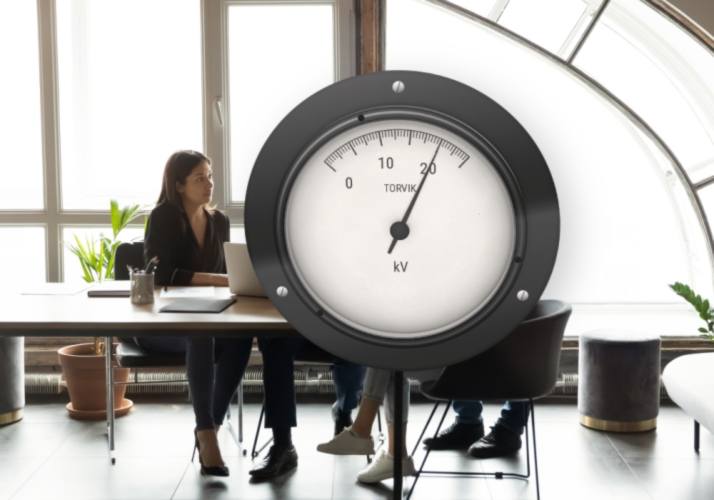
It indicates 20 kV
